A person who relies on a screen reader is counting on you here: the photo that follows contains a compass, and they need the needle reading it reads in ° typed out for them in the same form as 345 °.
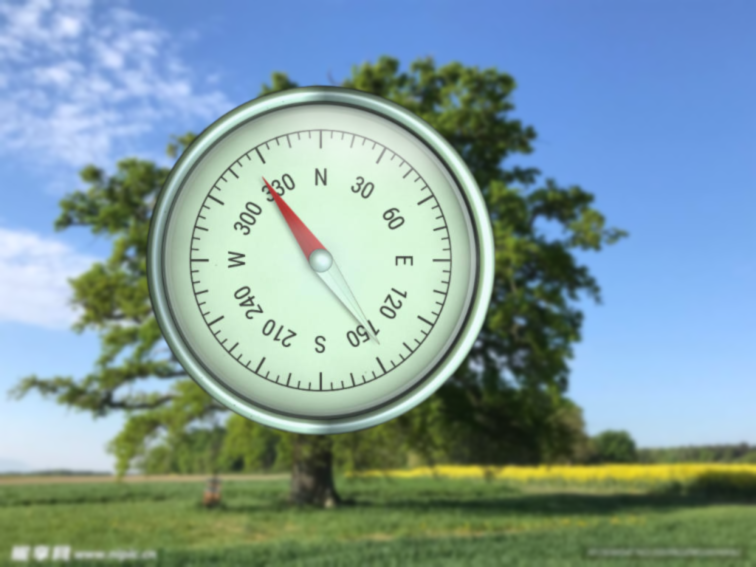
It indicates 325 °
